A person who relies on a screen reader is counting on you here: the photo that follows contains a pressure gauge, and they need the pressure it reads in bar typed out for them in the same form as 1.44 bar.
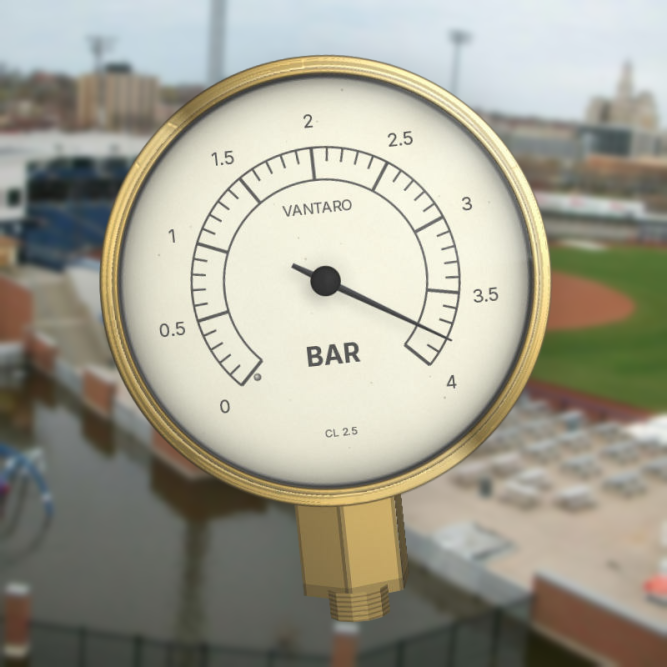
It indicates 3.8 bar
